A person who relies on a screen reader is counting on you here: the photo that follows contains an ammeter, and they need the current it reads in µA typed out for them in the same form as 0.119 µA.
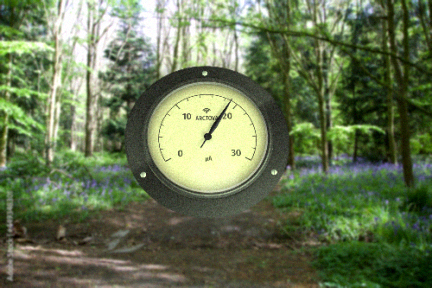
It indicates 19 µA
